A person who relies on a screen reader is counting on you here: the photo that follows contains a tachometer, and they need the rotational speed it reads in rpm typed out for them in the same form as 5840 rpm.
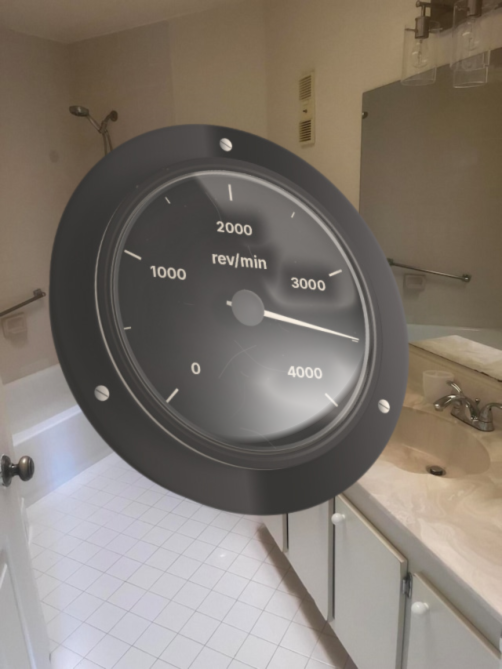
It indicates 3500 rpm
